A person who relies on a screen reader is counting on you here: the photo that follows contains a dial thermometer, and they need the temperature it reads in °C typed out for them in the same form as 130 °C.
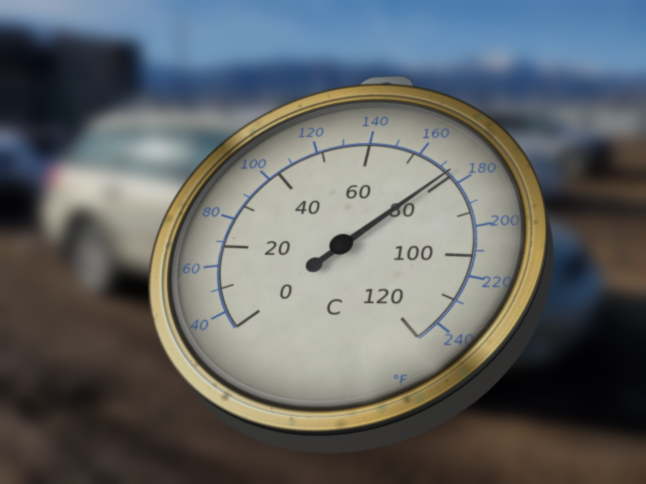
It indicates 80 °C
